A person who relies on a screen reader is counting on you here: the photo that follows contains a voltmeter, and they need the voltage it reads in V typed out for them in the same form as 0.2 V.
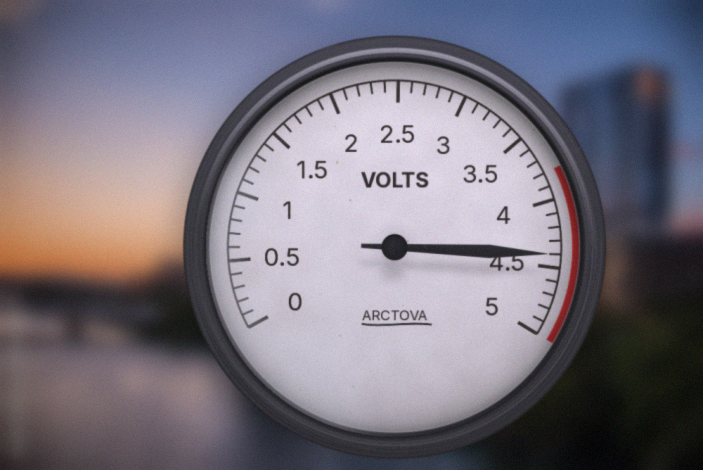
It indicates 4.4 V
